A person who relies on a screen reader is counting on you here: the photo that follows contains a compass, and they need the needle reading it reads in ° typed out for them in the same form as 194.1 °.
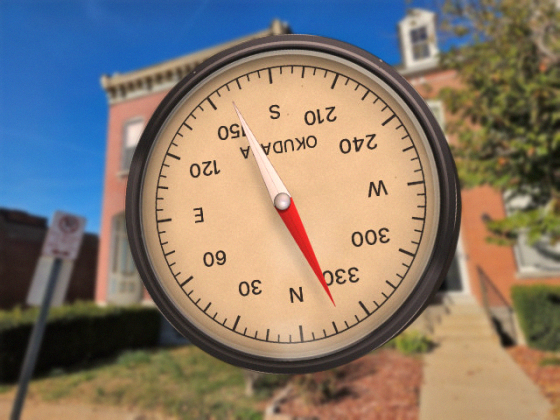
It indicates 340 °
